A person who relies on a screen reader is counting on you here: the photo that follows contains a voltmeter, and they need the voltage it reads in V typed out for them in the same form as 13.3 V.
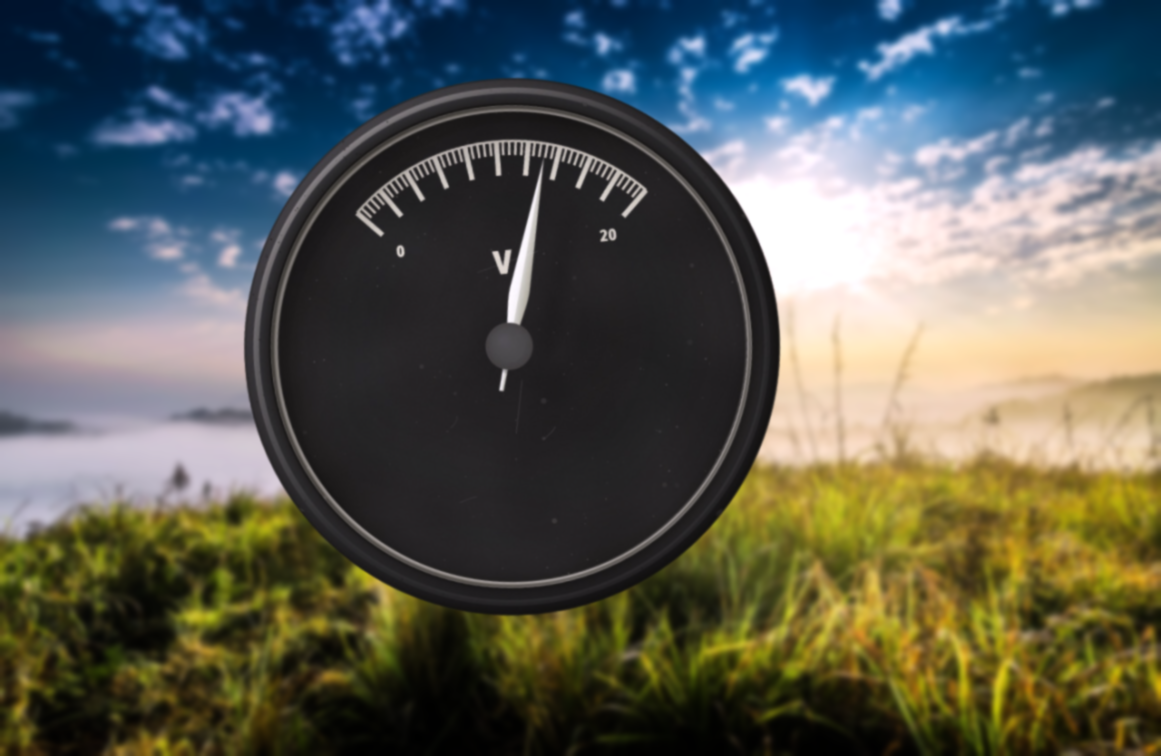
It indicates 13.2 V
